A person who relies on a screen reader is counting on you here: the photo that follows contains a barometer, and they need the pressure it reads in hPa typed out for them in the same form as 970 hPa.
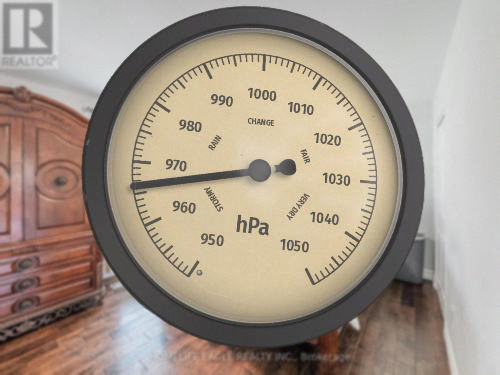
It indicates 966 hPa
